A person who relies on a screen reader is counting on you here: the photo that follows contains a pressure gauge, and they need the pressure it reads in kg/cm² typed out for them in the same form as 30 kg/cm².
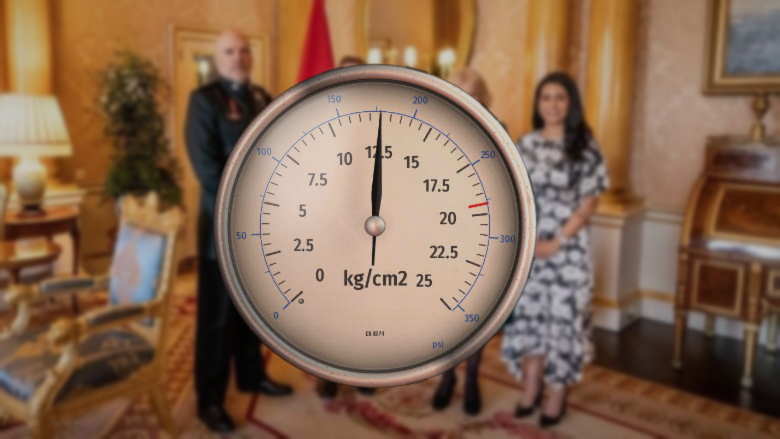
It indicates 12.5 kg/cm²
